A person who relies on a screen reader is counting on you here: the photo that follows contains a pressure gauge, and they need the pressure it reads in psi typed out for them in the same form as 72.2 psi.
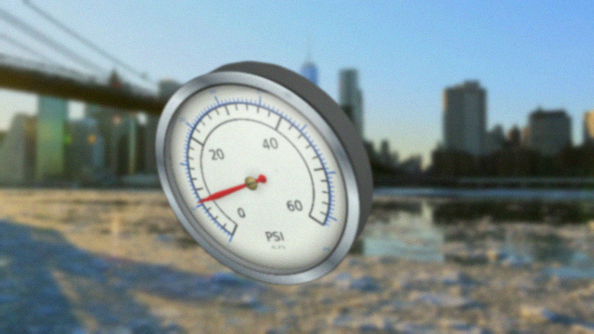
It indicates 8 psi
